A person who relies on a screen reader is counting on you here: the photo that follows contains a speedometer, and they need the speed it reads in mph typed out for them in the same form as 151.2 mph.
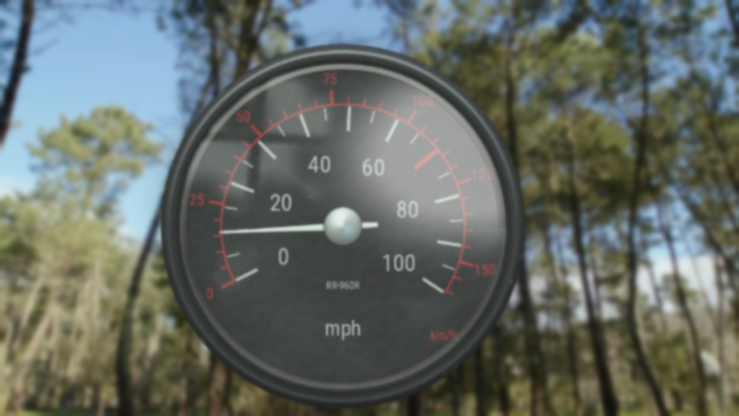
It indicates 10 mph
